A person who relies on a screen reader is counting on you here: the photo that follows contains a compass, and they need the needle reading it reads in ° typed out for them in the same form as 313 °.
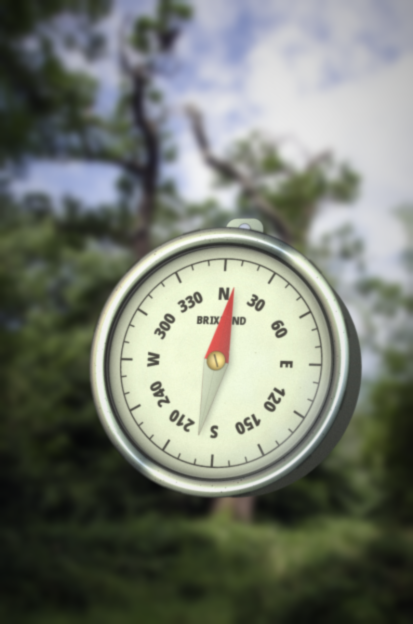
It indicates 10 °
